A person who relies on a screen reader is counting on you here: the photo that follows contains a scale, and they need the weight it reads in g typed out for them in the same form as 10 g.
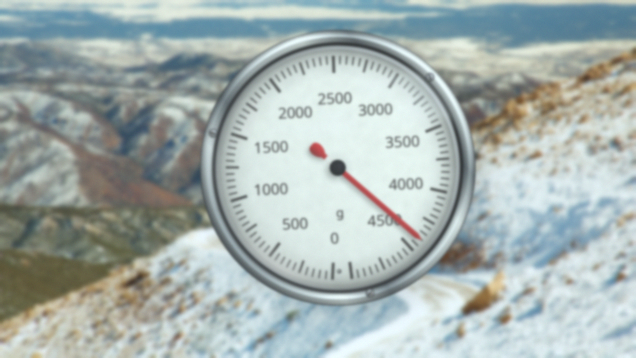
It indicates 4400 g
